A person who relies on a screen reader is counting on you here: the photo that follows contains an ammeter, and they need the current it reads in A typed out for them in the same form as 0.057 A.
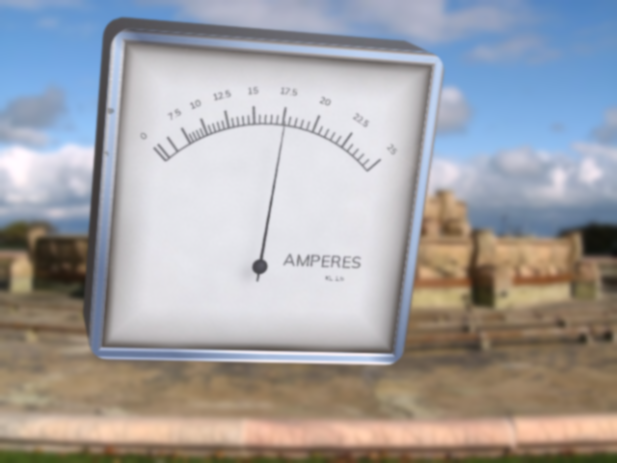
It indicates 17.5 A
